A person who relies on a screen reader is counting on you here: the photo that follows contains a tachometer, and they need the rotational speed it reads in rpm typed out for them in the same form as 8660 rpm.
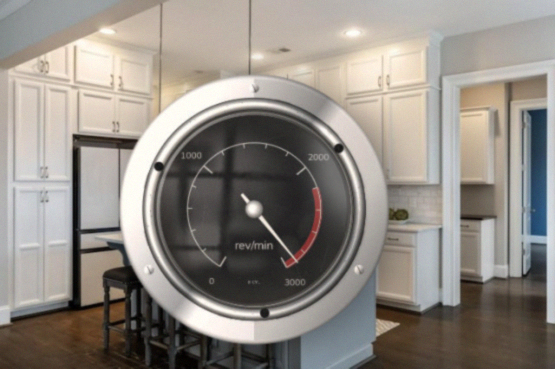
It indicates 2900 rpm
